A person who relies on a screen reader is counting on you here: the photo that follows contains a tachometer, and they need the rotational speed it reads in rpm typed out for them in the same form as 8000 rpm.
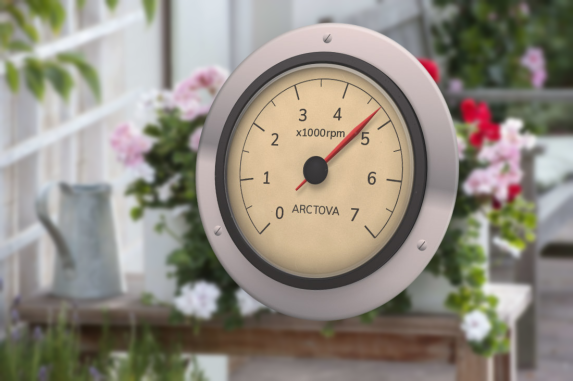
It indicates 4750 rpm
